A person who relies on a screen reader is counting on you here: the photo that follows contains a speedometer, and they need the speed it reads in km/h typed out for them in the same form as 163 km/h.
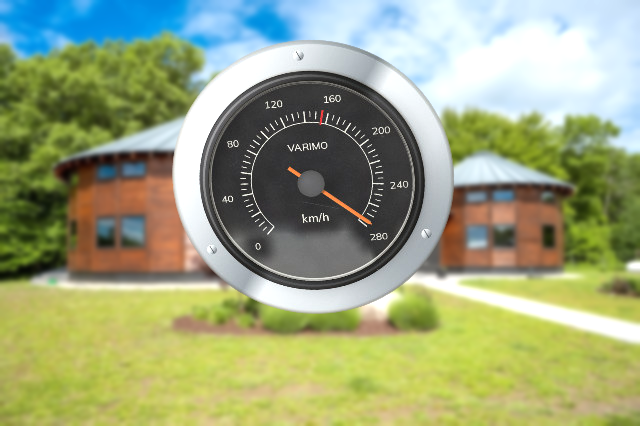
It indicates 275 km/h
